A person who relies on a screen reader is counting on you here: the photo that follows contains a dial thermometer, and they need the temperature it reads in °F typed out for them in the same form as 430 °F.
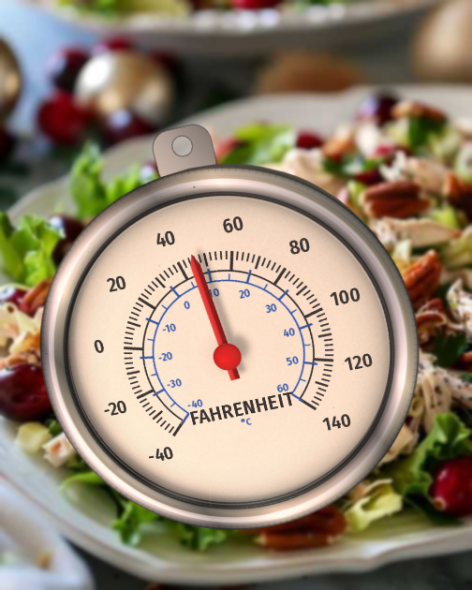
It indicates 46 °F
